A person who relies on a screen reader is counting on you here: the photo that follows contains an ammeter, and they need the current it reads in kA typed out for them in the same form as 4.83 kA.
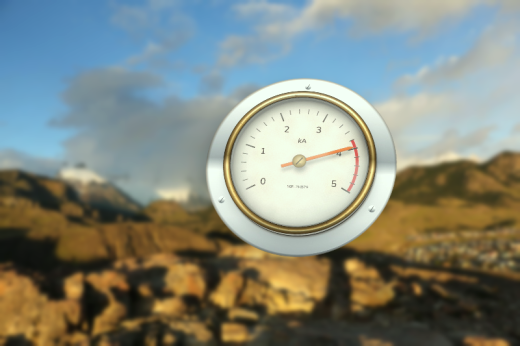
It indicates 4 kA
